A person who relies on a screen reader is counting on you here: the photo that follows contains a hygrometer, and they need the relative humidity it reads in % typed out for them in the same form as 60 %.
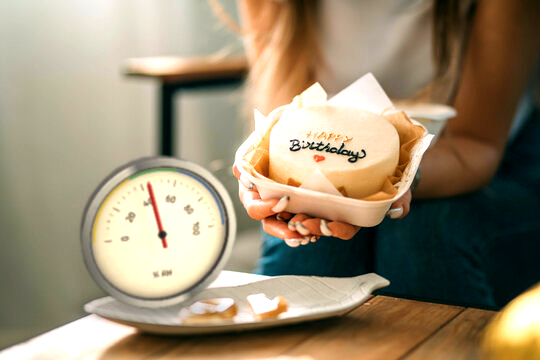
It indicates 44 %
